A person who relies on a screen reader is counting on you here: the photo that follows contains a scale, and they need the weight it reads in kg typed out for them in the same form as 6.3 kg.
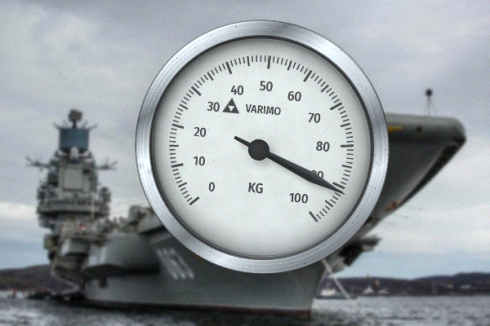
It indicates 91 kg
